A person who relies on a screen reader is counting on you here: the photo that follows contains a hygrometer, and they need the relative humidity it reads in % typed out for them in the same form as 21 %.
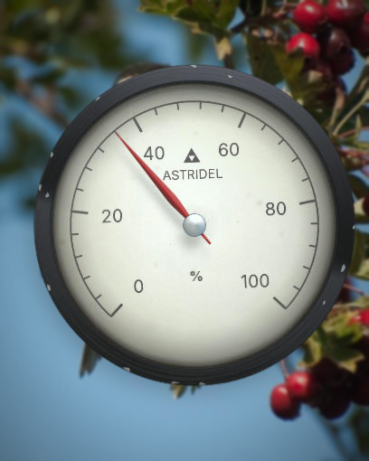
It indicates 36 %
